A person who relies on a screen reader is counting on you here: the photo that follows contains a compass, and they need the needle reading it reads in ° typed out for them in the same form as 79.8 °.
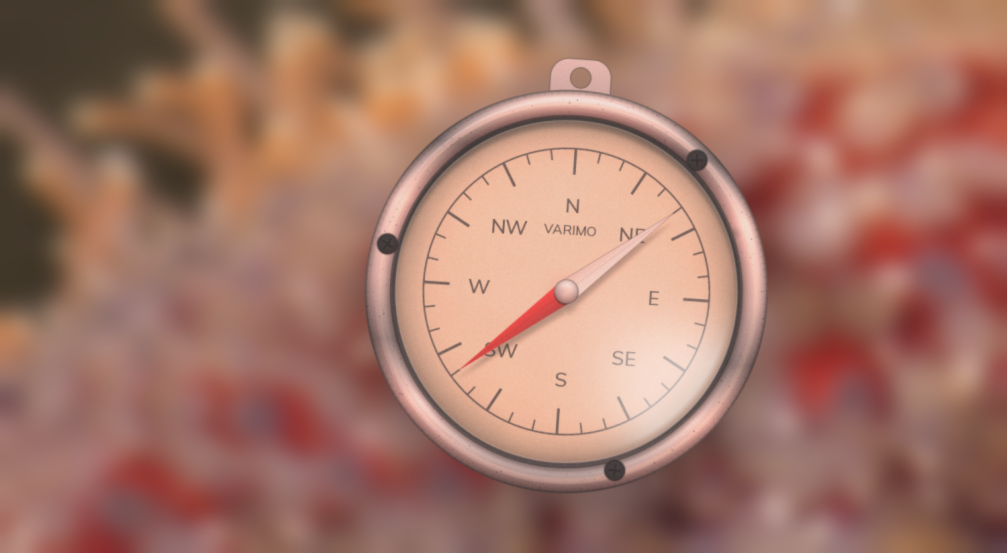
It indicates 230 °
